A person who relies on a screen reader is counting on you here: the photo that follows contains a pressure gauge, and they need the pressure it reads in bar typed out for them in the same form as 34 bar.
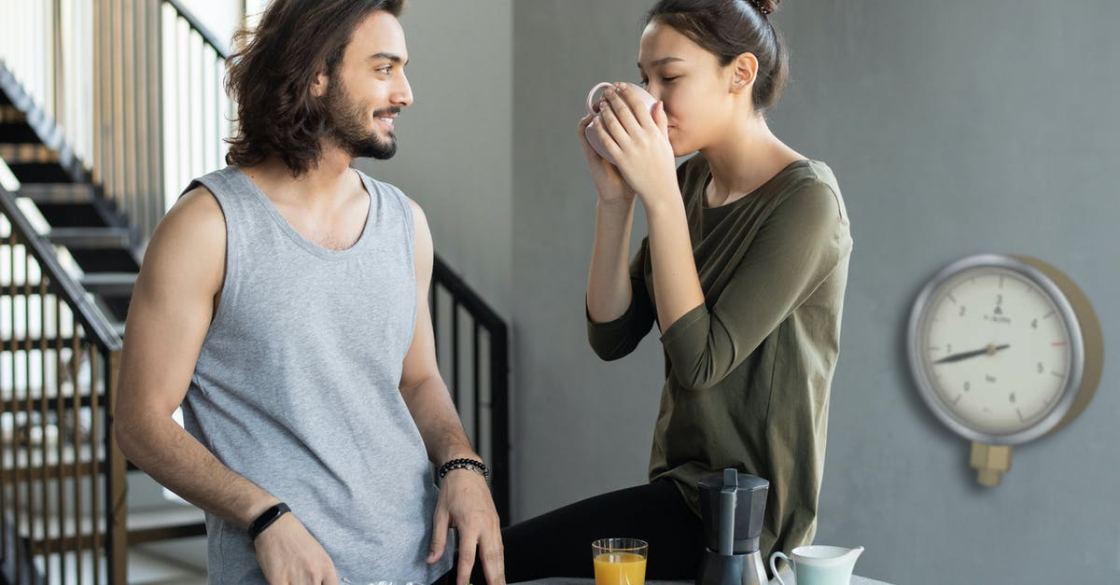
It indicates 0.75 bar
